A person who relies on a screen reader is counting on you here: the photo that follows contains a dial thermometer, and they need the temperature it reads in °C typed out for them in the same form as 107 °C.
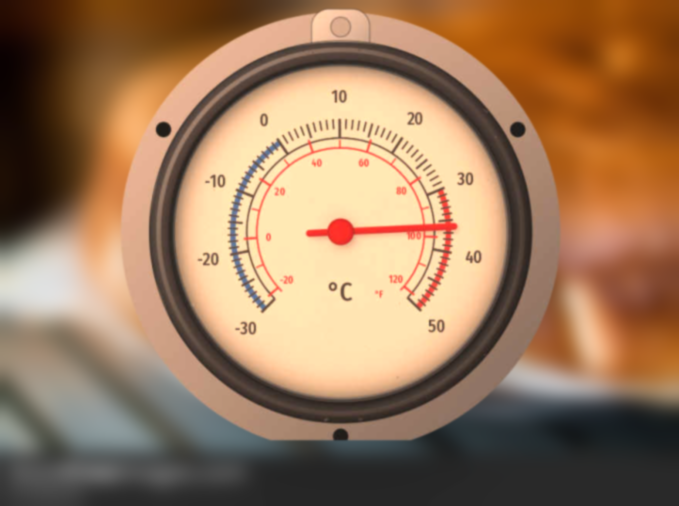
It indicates 36 °C
